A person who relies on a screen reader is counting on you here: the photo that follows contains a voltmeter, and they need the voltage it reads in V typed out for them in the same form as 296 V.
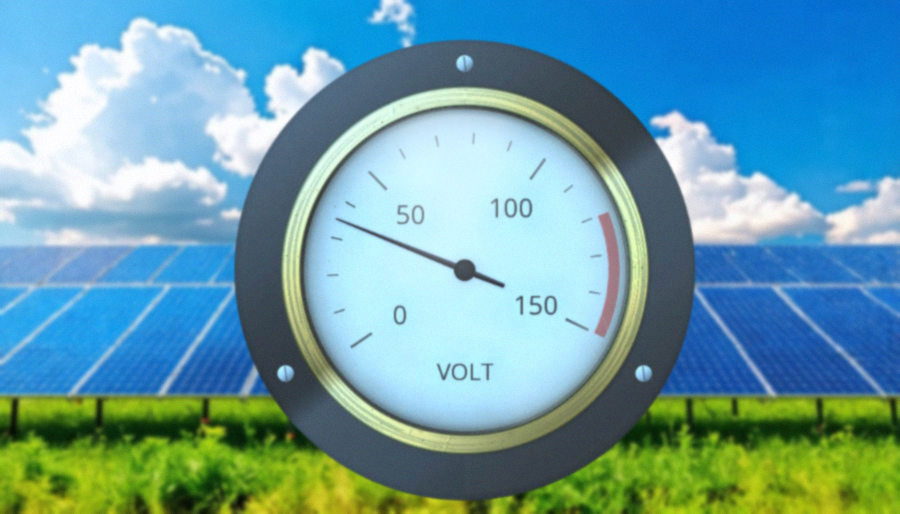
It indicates 35 V
